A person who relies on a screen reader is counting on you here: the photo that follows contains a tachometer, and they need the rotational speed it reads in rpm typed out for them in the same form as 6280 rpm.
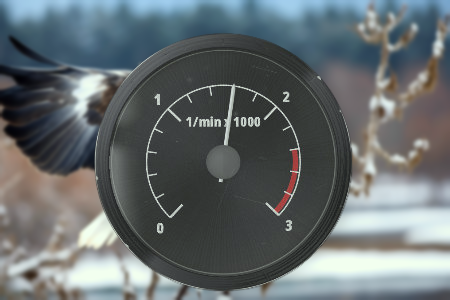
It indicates 1600 rpm
